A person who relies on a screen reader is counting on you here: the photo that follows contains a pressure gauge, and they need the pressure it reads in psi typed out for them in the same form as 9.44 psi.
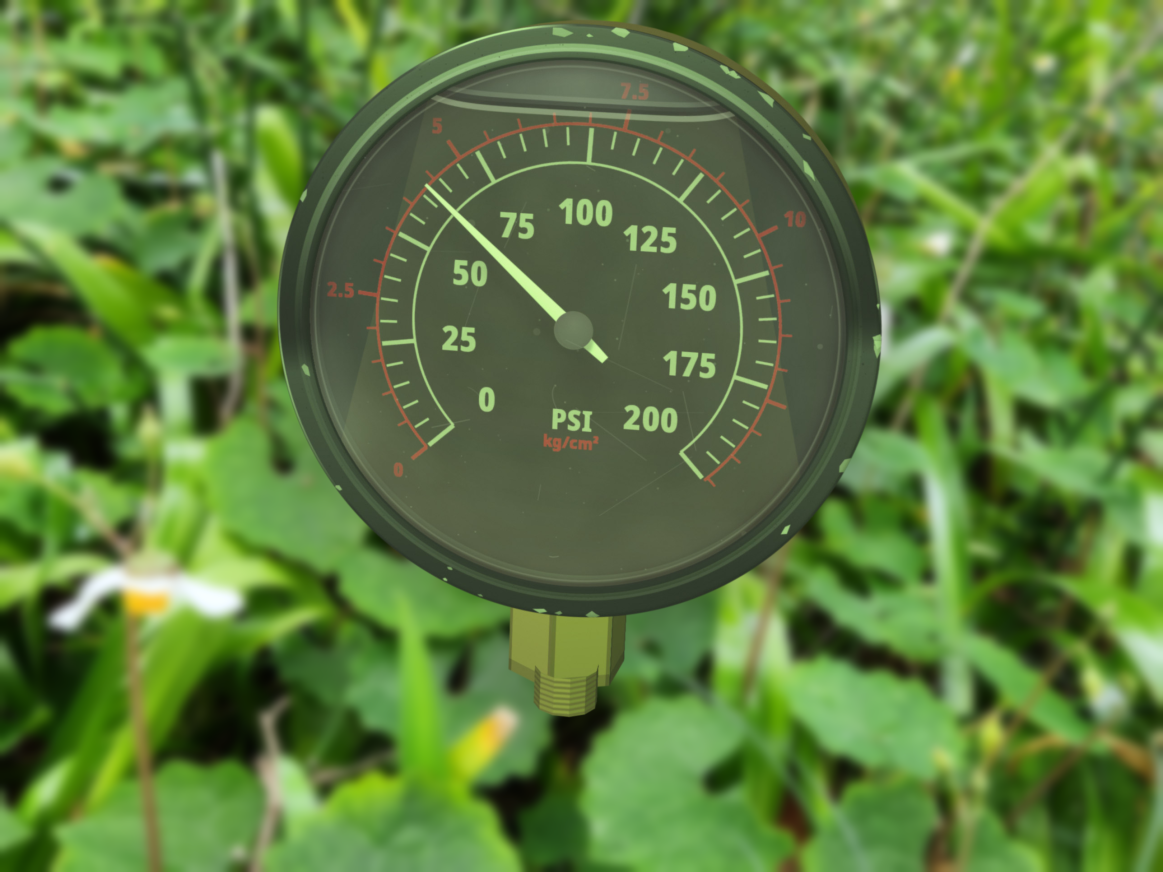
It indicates 62.5 psi
